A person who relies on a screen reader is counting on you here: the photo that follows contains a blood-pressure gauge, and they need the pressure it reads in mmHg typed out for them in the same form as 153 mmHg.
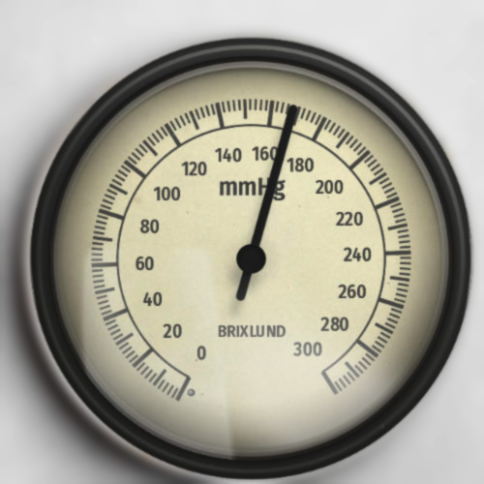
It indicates 168 mmHg
